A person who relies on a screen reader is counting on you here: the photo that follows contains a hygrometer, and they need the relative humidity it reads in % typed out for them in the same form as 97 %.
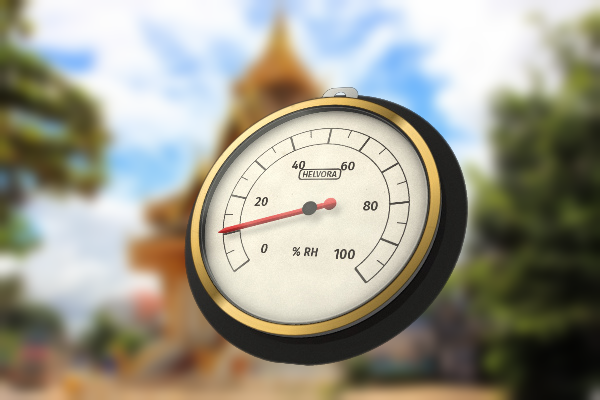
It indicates 10 %
